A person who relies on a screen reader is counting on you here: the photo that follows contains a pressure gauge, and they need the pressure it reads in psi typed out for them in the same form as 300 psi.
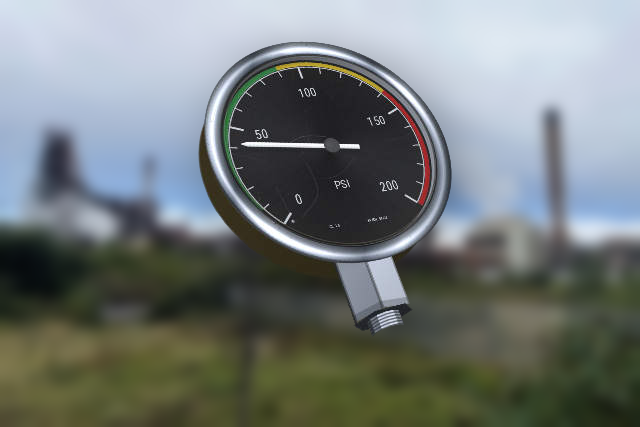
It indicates 40 psi
